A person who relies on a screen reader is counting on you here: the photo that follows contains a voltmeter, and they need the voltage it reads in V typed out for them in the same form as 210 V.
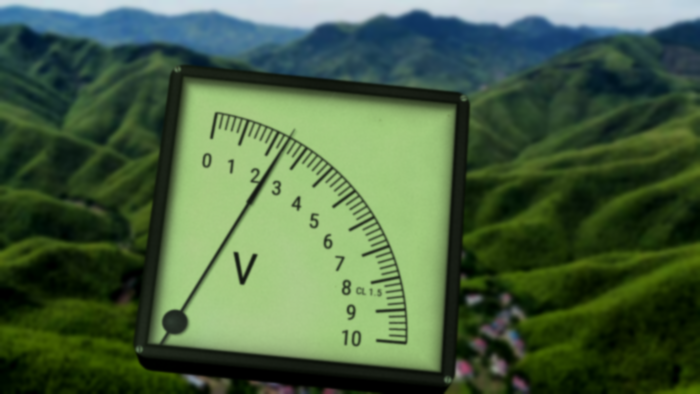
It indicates 2.4 V
